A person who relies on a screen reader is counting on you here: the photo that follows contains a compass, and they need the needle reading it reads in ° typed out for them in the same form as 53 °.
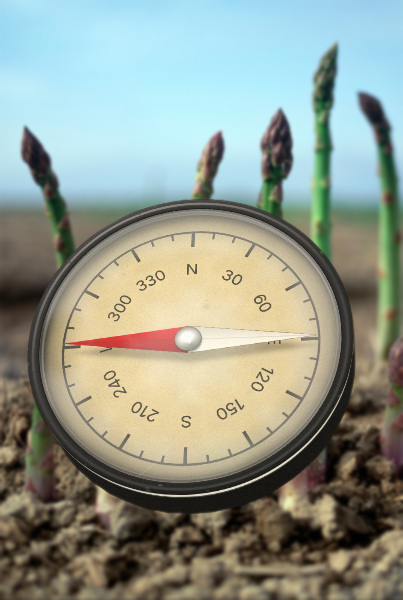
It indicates 270 °
